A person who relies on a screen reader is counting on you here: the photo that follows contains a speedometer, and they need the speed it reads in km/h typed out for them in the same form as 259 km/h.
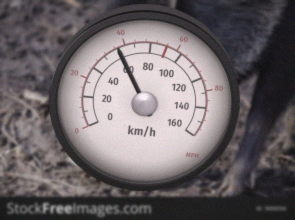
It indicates 60 km/h
